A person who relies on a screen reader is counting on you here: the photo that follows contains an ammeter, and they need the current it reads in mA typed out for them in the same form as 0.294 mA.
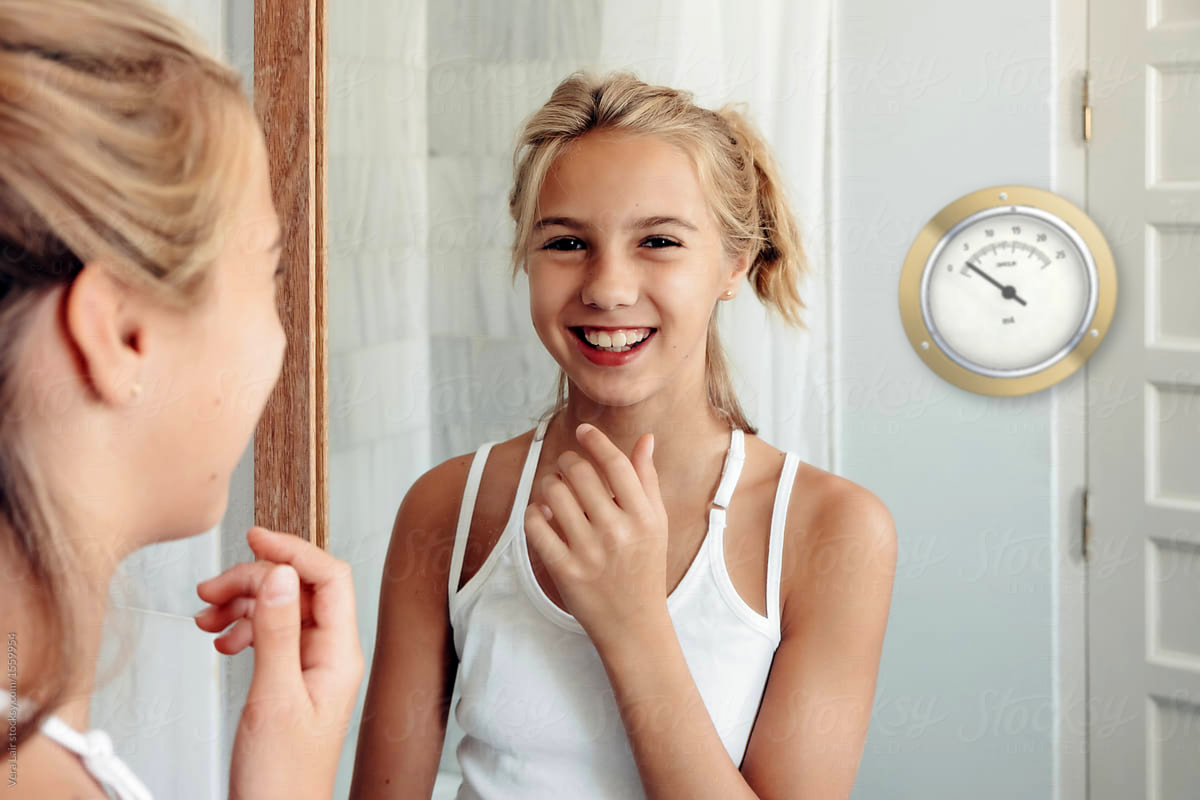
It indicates 2.5 mA
